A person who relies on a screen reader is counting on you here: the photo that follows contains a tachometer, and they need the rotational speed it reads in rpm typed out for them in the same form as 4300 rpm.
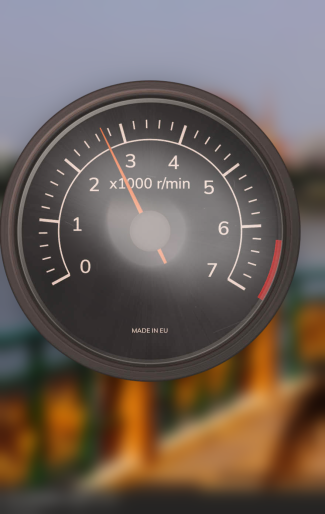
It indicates 2700 rpm
